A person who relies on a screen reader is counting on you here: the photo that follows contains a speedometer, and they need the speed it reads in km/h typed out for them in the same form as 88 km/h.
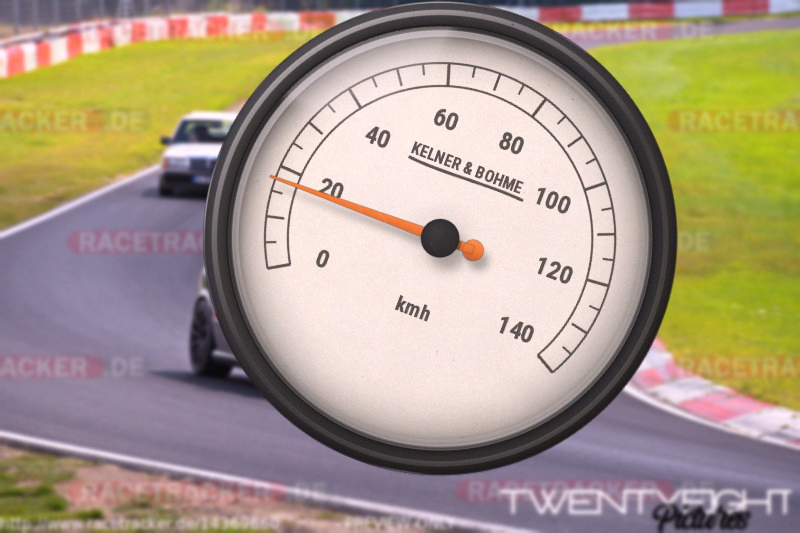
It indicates 17.5 km/h
